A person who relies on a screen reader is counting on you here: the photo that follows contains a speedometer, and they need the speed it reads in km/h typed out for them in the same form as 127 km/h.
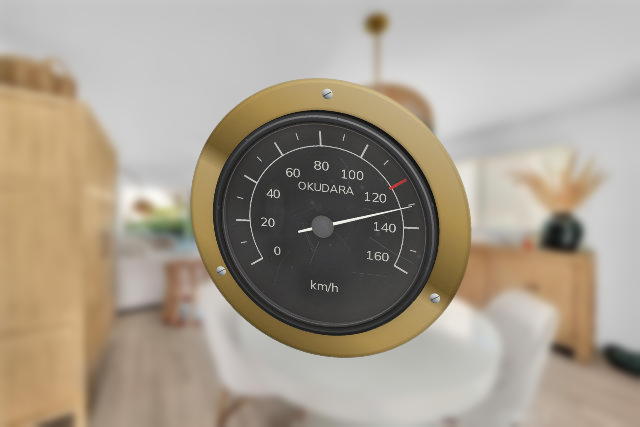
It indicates 130 km/h
